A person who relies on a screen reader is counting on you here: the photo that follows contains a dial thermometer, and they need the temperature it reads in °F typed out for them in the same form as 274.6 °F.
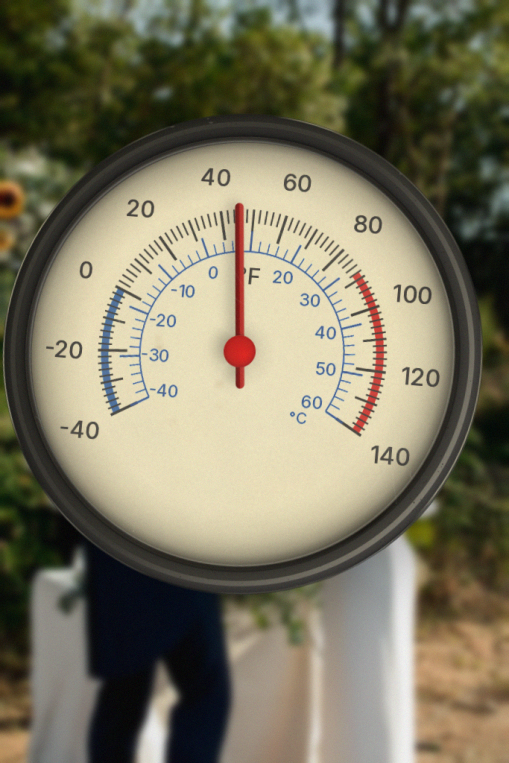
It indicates 46 °F
